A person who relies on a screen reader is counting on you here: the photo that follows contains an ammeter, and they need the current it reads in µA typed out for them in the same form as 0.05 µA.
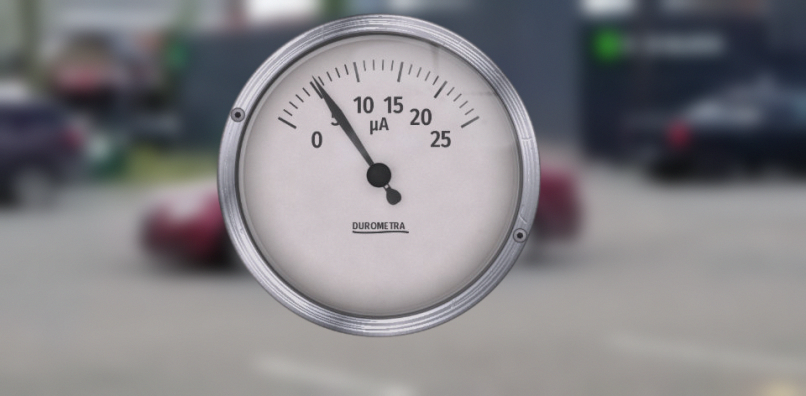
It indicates 5.5 µA
